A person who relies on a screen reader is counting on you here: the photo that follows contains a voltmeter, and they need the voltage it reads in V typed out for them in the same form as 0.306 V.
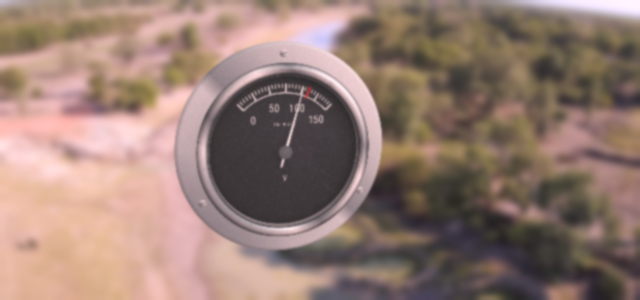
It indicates 100 V
